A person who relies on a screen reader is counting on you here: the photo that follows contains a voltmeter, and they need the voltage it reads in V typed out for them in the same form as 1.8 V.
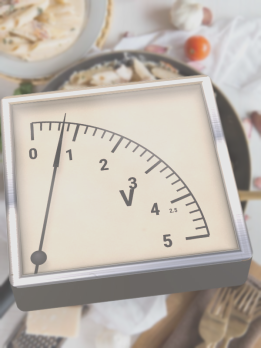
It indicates 0.7 V
